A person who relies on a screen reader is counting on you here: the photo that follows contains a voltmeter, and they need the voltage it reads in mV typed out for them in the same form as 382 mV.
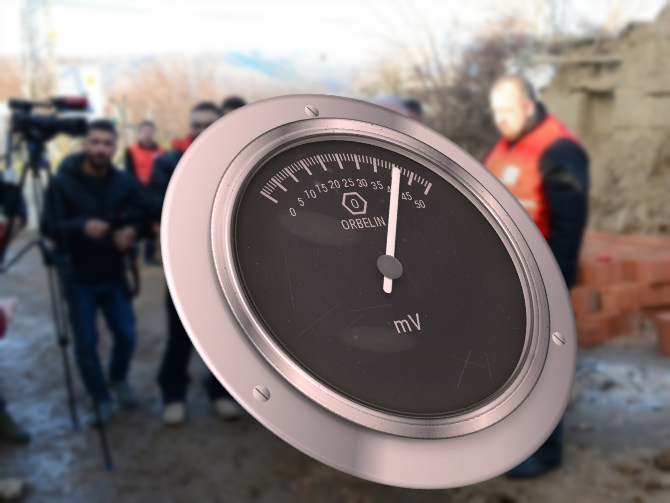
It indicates 40 mV
